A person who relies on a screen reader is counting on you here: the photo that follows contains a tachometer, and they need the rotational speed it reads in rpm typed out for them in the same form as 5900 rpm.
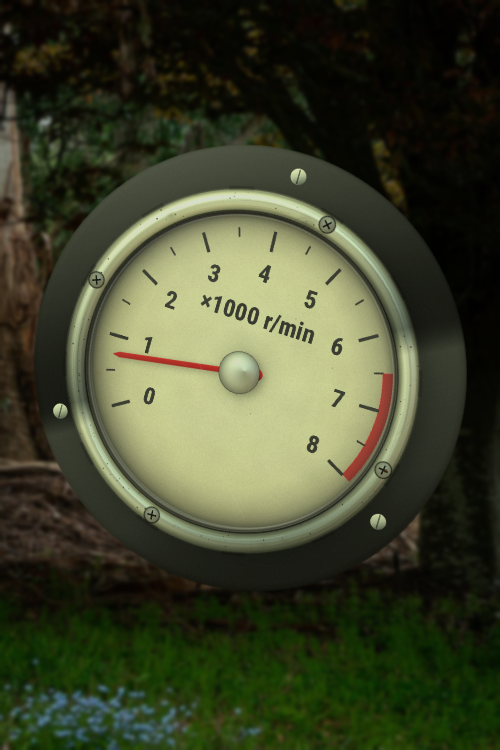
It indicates 750 rpm
